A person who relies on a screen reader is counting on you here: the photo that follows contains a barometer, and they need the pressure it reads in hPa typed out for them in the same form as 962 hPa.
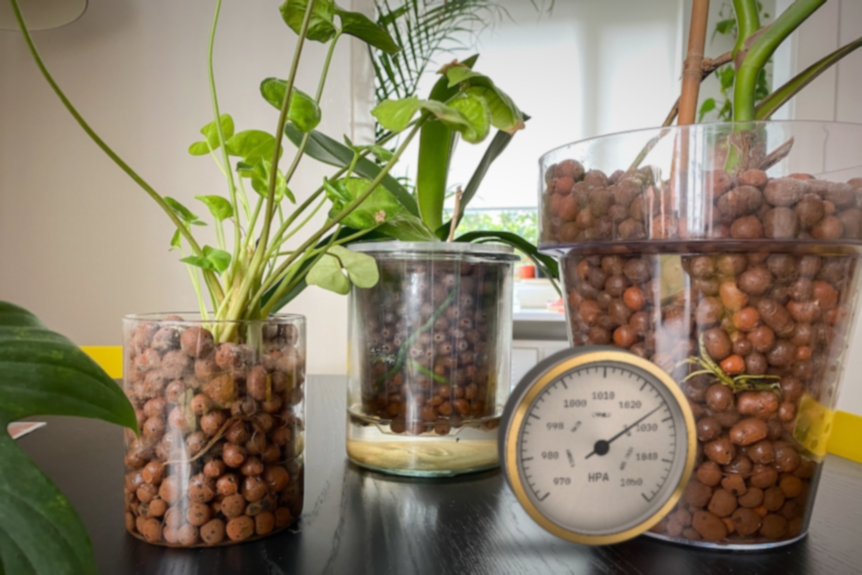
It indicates 1026 hPa
